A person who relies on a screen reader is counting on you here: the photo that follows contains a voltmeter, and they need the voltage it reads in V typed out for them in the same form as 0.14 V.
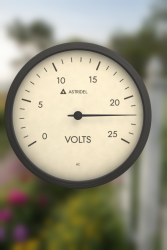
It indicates 22 V
